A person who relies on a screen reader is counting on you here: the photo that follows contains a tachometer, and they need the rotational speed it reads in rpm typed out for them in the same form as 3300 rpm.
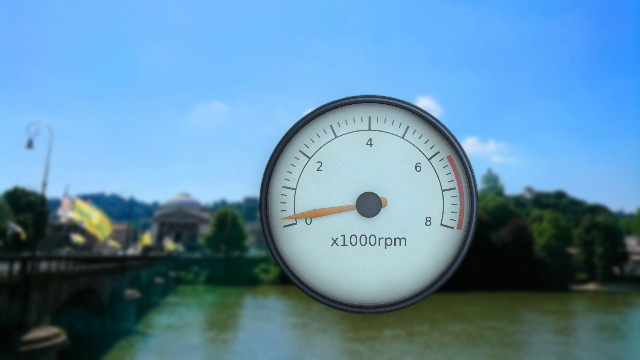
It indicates 200 rpm
